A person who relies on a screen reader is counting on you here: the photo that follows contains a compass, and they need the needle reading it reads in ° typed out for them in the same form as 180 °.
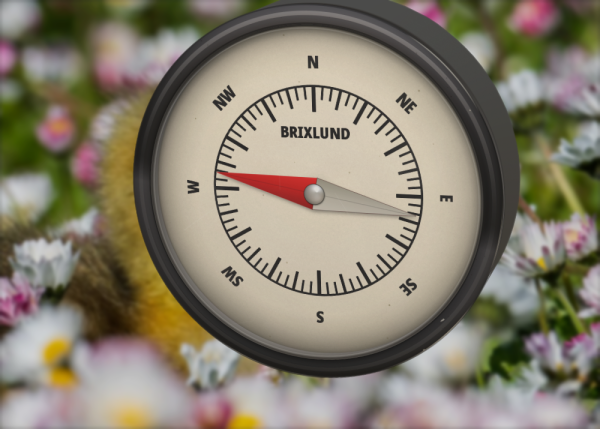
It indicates 280 °
